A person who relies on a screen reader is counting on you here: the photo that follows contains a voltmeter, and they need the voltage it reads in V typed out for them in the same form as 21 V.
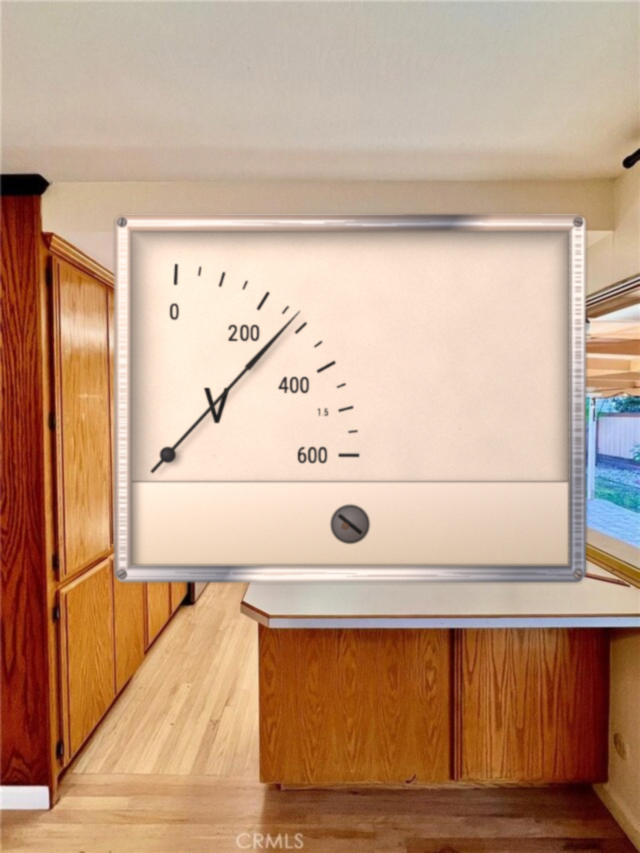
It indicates 275 V
